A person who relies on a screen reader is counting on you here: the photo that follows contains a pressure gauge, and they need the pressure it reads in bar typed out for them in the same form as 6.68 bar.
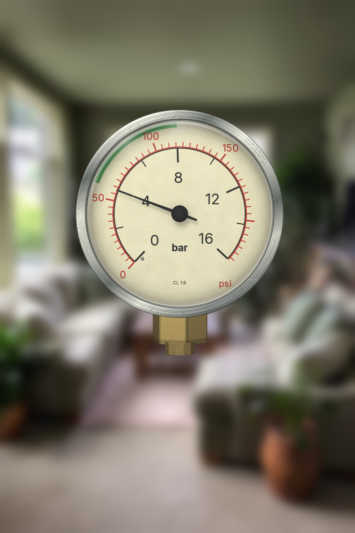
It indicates 4 bar
